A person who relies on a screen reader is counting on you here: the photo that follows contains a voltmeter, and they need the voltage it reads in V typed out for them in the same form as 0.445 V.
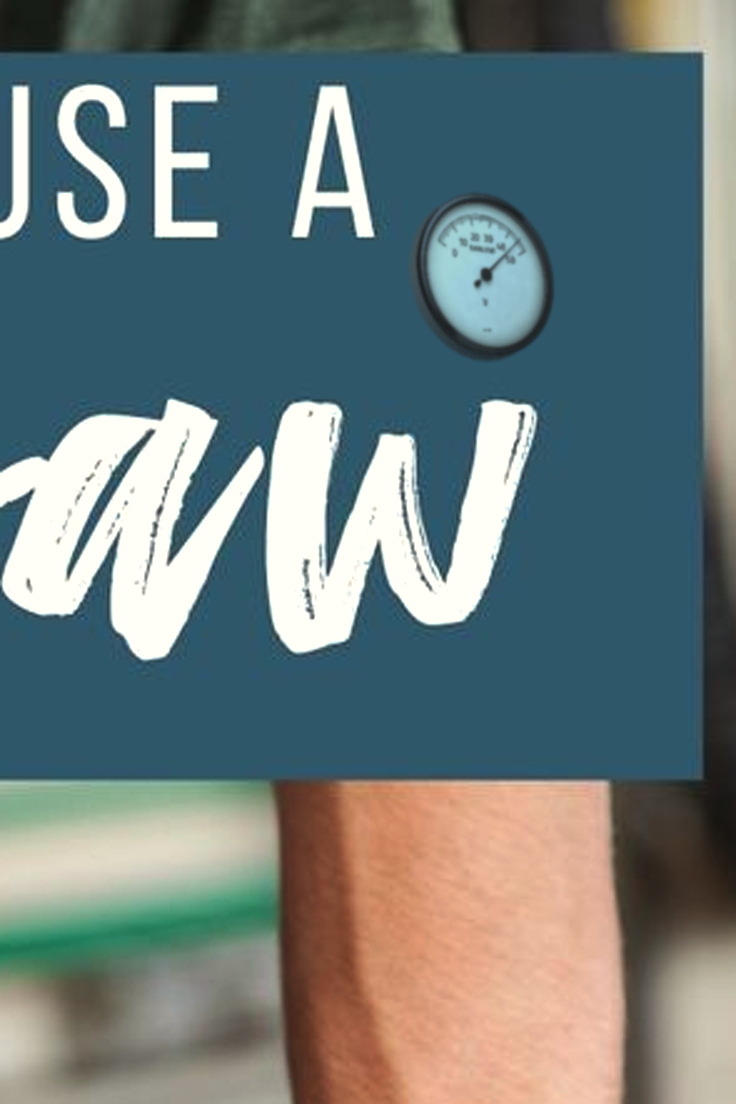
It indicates 45 V
